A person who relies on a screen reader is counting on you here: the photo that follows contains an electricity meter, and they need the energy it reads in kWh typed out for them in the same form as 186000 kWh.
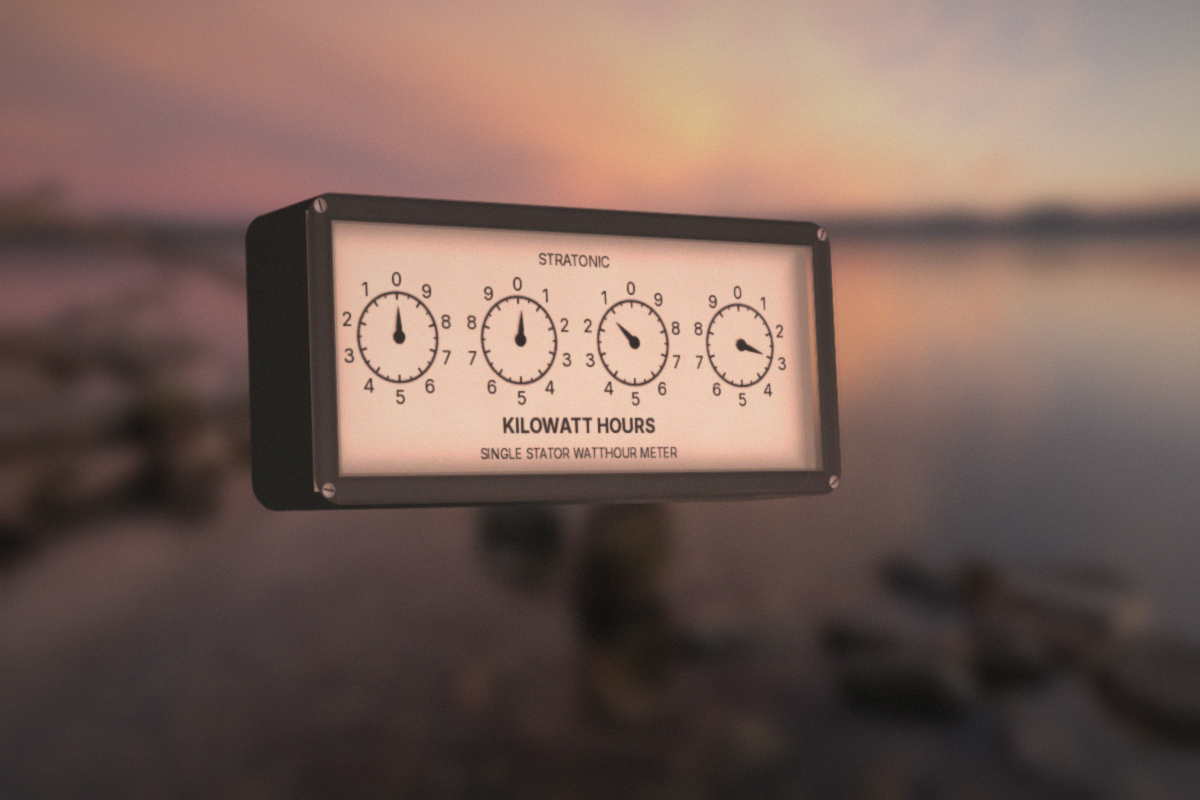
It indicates 13 kWh
